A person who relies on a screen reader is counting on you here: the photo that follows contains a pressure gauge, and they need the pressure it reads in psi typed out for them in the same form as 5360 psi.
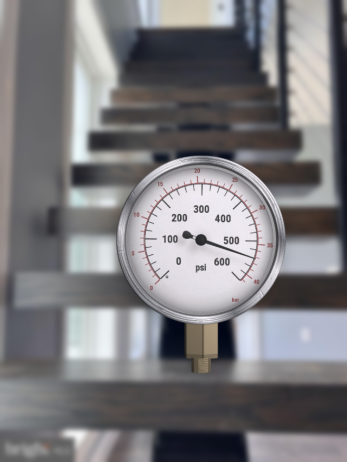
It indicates 540 psi
